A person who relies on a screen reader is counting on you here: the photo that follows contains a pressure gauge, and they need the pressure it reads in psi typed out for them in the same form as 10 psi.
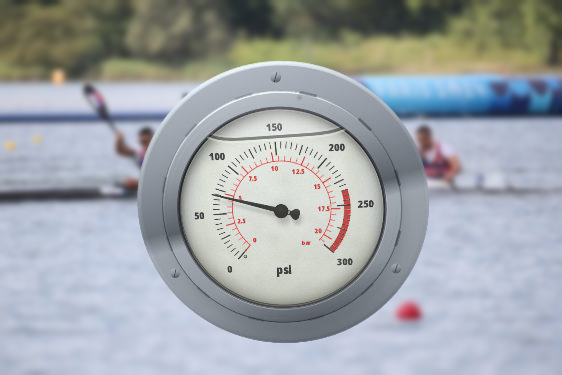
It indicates 70 psi
